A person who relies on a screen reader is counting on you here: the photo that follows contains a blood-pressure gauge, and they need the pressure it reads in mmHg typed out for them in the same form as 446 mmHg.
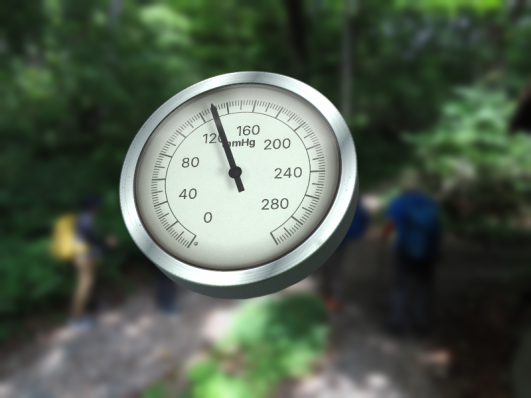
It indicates 130 mmHg
